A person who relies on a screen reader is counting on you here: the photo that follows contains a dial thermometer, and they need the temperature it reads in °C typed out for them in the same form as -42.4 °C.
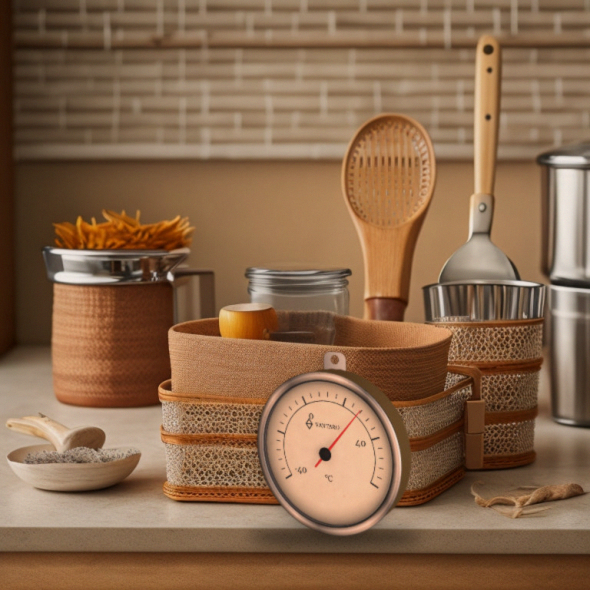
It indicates 28 °C
